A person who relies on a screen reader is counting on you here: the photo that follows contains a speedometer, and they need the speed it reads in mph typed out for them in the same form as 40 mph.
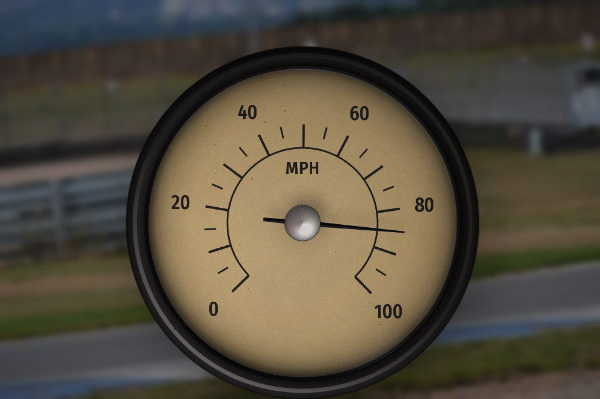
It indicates 85 mph
